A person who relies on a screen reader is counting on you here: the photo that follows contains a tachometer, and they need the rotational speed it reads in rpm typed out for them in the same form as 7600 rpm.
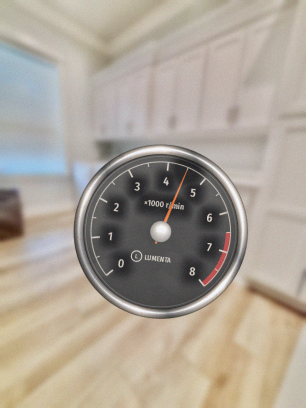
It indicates 4500 rpm
